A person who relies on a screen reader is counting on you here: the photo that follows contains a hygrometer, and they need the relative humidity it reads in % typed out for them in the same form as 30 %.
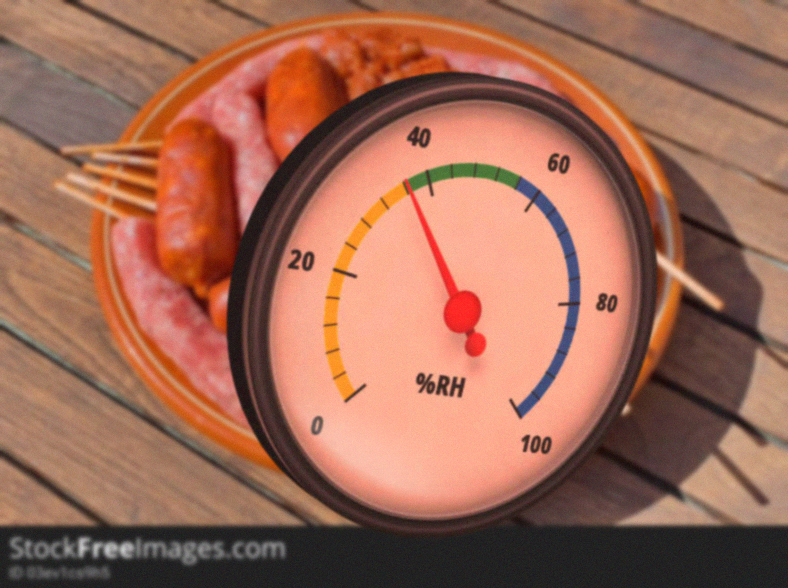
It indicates 36 %
